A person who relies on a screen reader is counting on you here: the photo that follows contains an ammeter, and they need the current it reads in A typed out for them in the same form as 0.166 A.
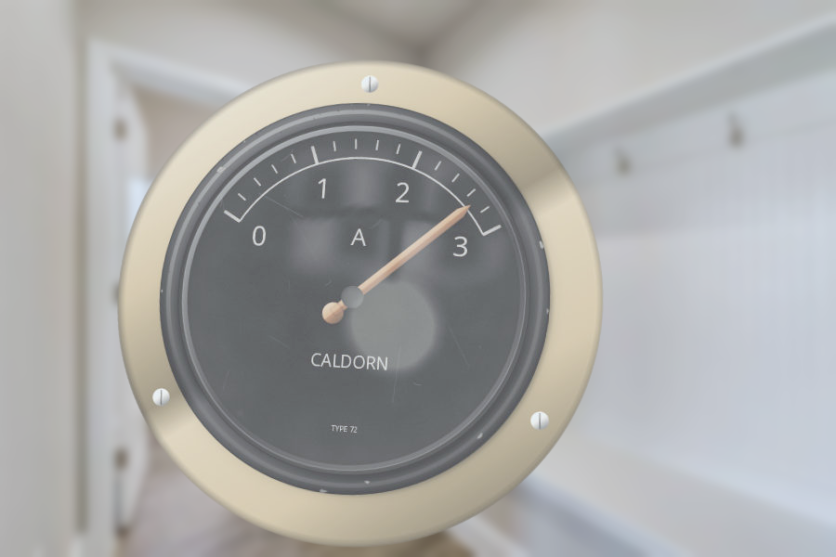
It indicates 2.7 A
